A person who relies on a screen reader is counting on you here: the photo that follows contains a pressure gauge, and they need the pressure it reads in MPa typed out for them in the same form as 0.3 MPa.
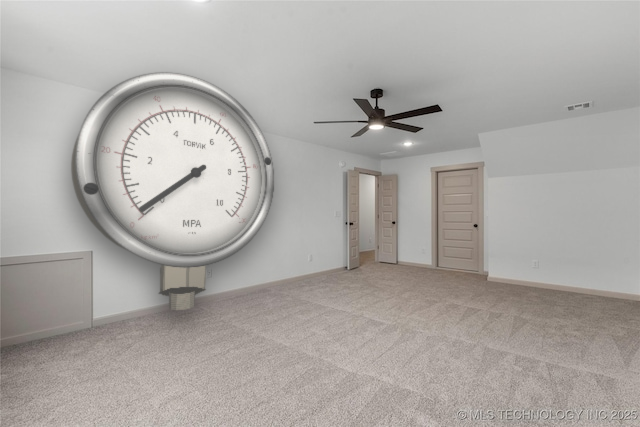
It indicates 0.2 MPa
